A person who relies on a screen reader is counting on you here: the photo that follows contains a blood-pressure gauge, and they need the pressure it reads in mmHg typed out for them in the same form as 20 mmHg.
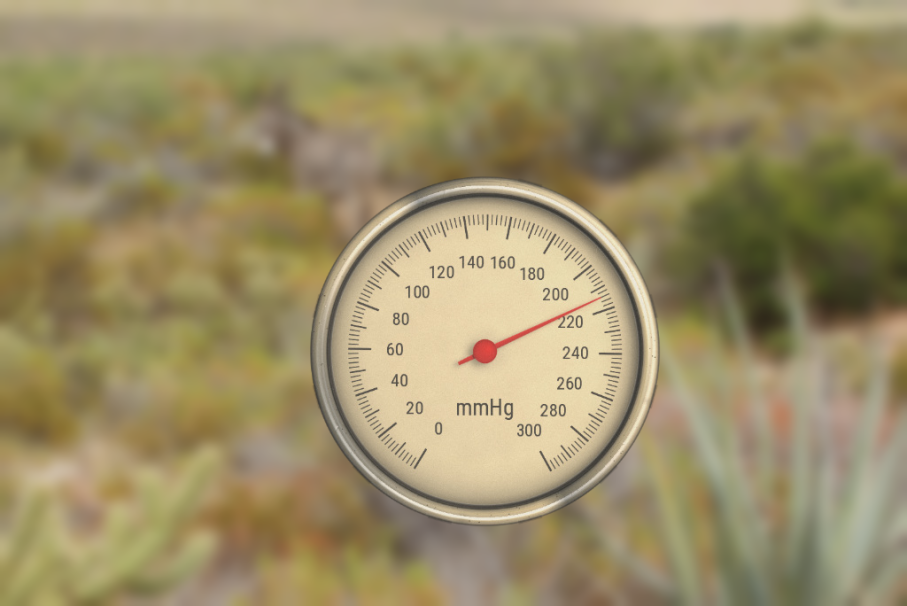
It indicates 214 mmHg
